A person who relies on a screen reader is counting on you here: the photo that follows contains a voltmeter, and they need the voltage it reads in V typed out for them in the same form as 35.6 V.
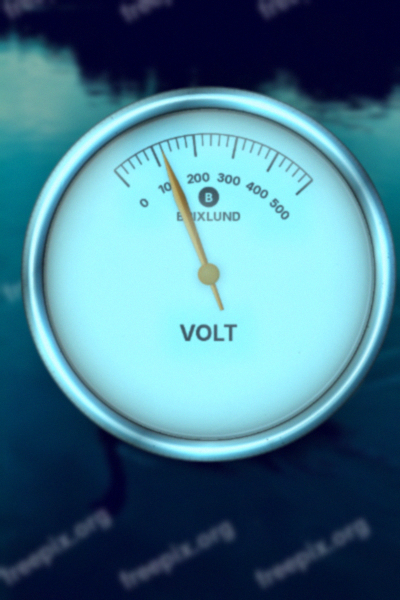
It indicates 120 V
